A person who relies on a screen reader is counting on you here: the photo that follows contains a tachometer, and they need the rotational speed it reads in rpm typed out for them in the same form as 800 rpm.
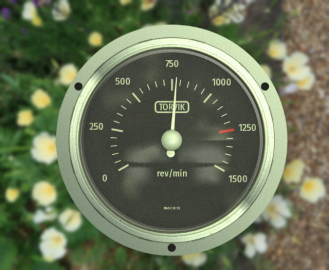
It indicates 775 rpm
